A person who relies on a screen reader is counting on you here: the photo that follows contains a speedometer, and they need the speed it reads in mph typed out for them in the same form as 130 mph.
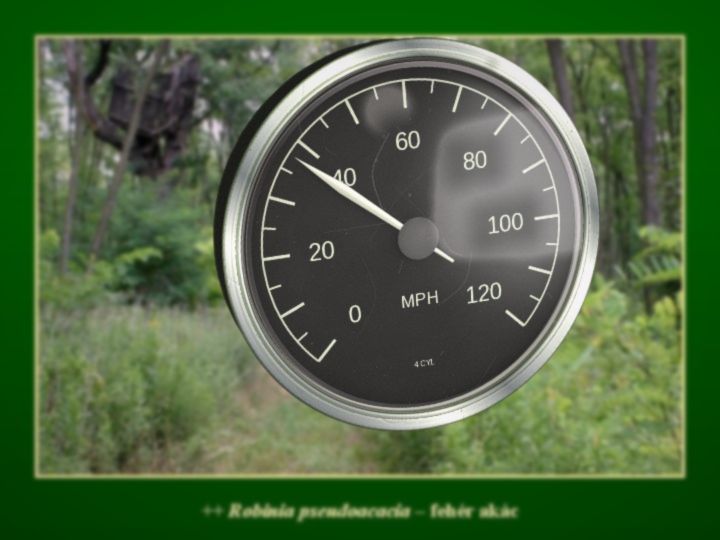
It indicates 37.5 mph
